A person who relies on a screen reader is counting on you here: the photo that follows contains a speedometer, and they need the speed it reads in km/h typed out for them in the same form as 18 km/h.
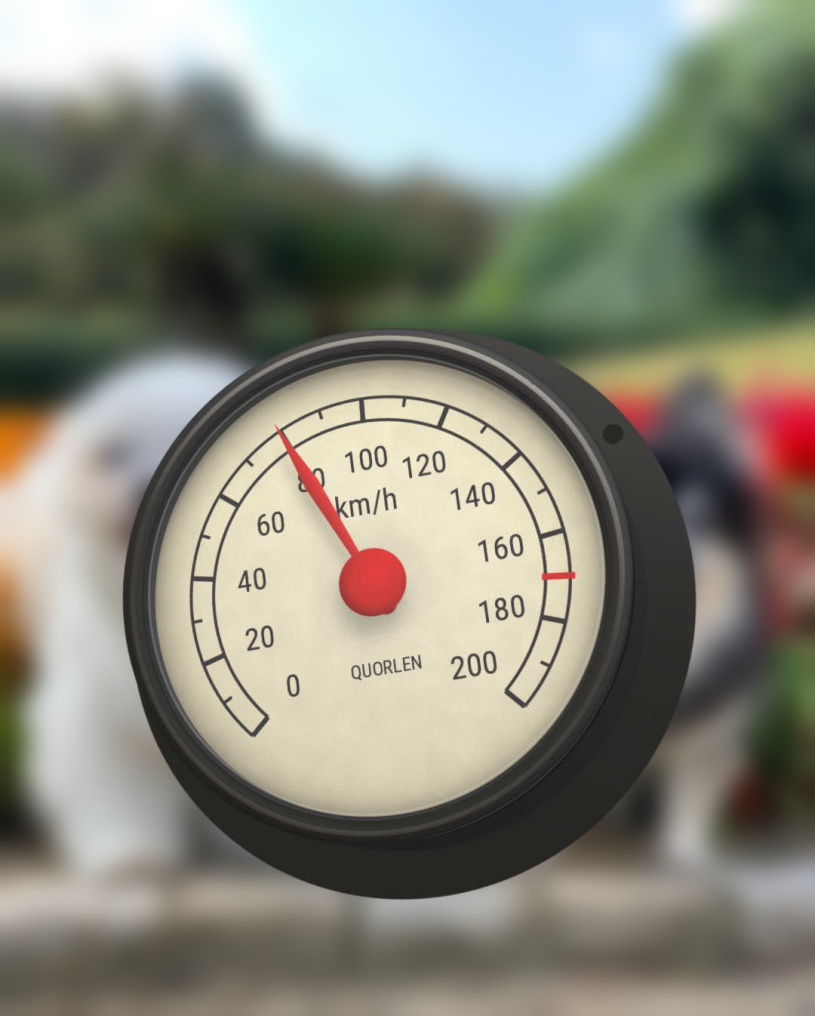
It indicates 80 km/h
